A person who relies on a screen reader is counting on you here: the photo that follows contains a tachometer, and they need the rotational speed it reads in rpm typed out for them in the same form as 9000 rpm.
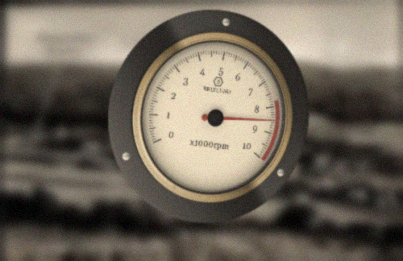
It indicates 8500 rpm
